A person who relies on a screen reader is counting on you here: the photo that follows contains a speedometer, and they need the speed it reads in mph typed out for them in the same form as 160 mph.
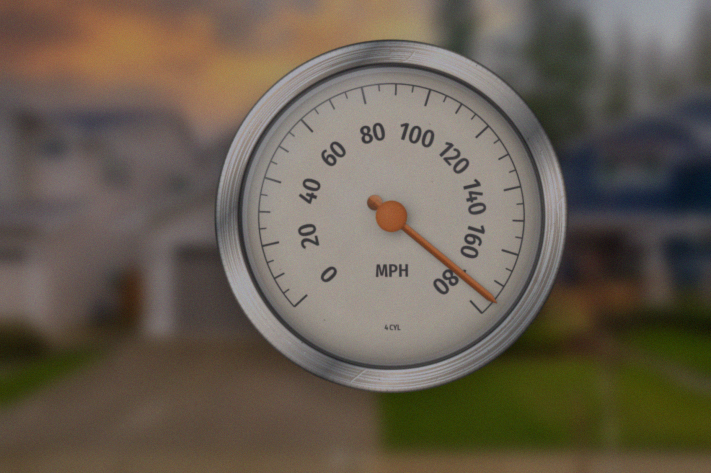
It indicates 175 mph
